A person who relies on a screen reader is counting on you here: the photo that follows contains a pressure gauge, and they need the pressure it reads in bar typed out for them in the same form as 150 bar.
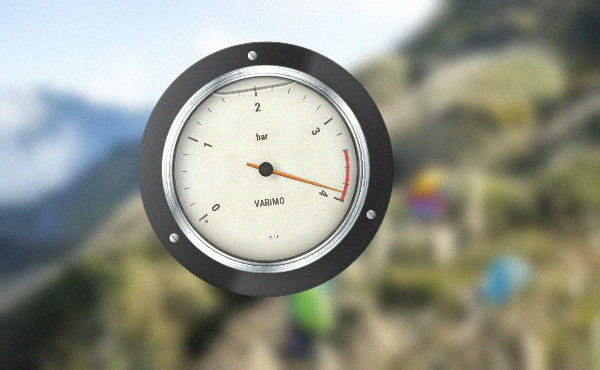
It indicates 3.9 bar
